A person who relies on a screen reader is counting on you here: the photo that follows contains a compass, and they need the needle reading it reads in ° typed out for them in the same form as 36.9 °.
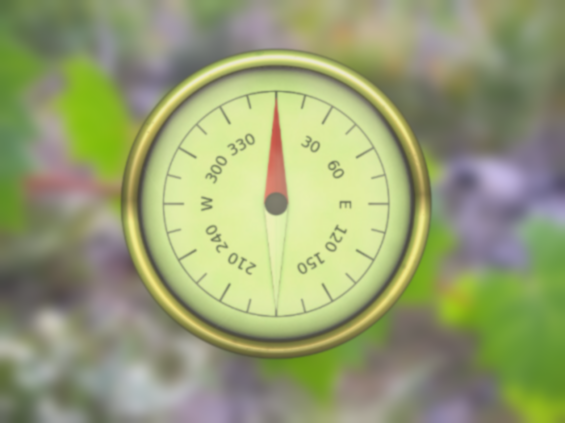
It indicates 0 °
